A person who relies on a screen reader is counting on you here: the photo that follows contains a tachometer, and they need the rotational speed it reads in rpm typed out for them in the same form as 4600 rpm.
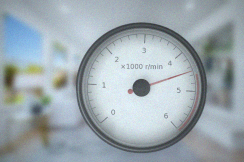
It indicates 4500 rpm
